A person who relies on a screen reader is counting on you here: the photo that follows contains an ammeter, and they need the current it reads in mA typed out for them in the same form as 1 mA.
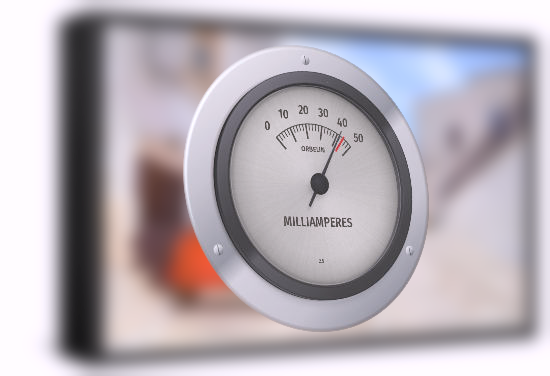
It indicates 40 mA
